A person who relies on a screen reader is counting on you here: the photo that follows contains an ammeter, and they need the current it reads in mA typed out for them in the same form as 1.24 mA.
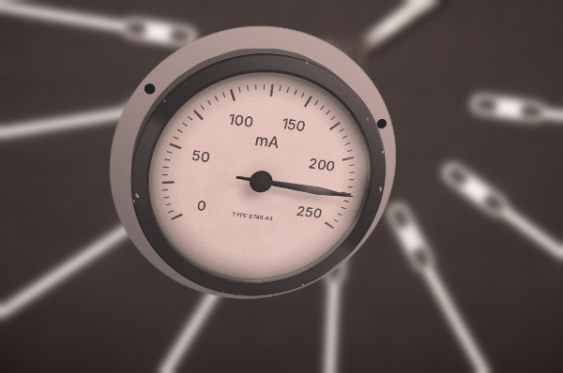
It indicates 225 mA
